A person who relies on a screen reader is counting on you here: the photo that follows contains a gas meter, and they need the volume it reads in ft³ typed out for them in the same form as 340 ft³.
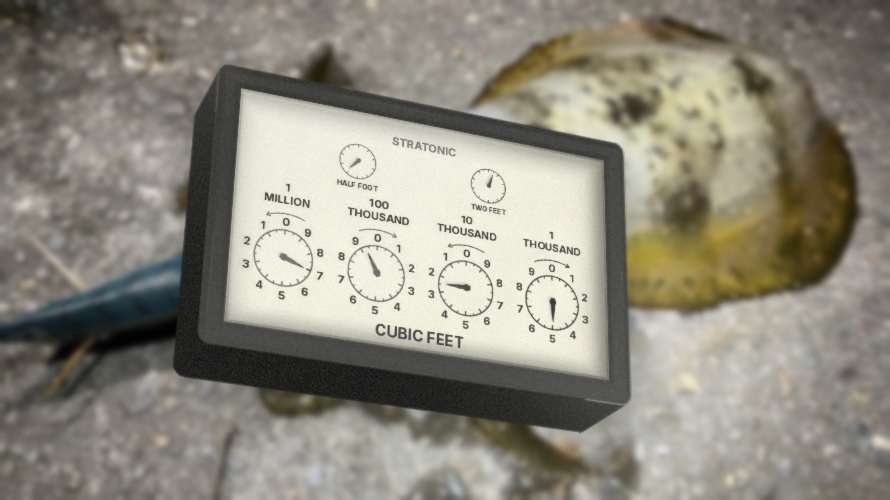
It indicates 692500 ft³
